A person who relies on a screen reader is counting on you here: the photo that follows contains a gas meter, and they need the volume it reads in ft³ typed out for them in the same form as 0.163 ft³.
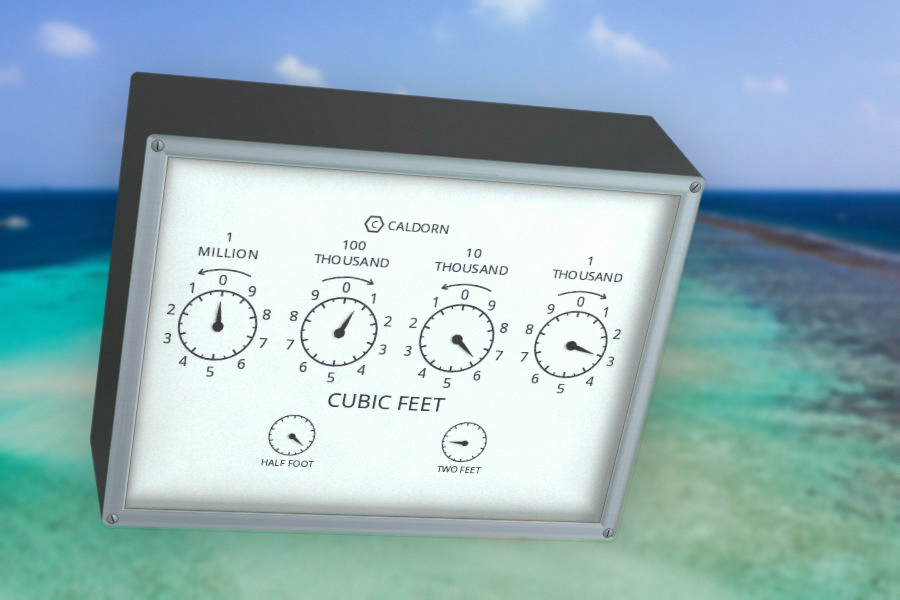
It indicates 6300 ft³
